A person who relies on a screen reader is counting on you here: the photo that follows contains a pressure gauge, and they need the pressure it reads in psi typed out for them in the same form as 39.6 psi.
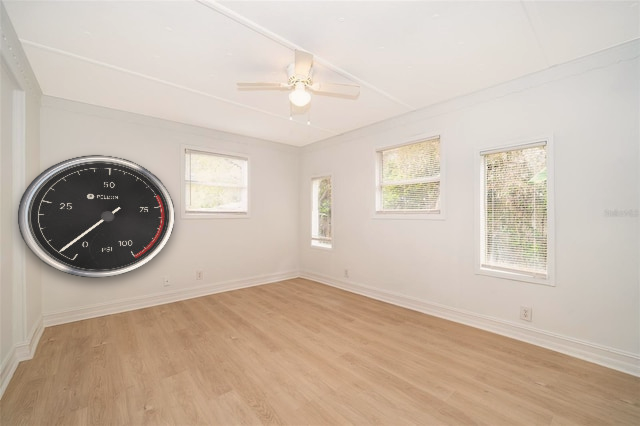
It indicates 5 psi
